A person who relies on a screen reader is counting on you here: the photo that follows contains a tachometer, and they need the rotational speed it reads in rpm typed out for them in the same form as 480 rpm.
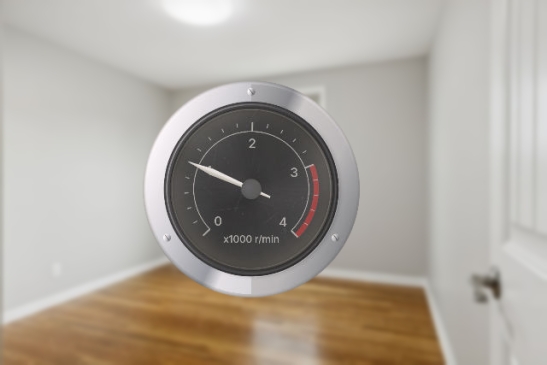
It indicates 1000 rpm
